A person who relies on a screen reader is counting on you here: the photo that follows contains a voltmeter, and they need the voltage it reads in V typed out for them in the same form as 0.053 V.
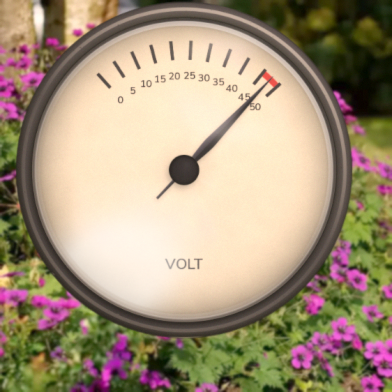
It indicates 47.5 V
